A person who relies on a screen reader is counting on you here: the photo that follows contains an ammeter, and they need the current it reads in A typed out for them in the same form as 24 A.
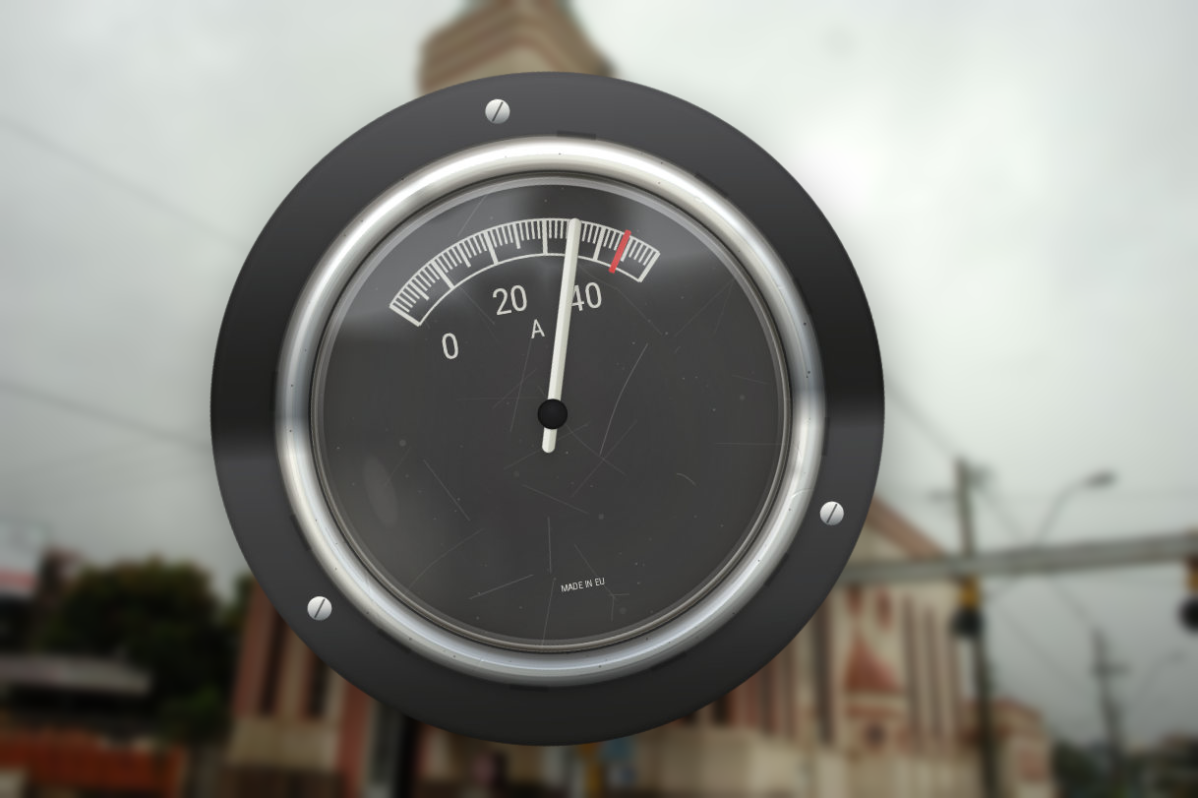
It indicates 35 A
